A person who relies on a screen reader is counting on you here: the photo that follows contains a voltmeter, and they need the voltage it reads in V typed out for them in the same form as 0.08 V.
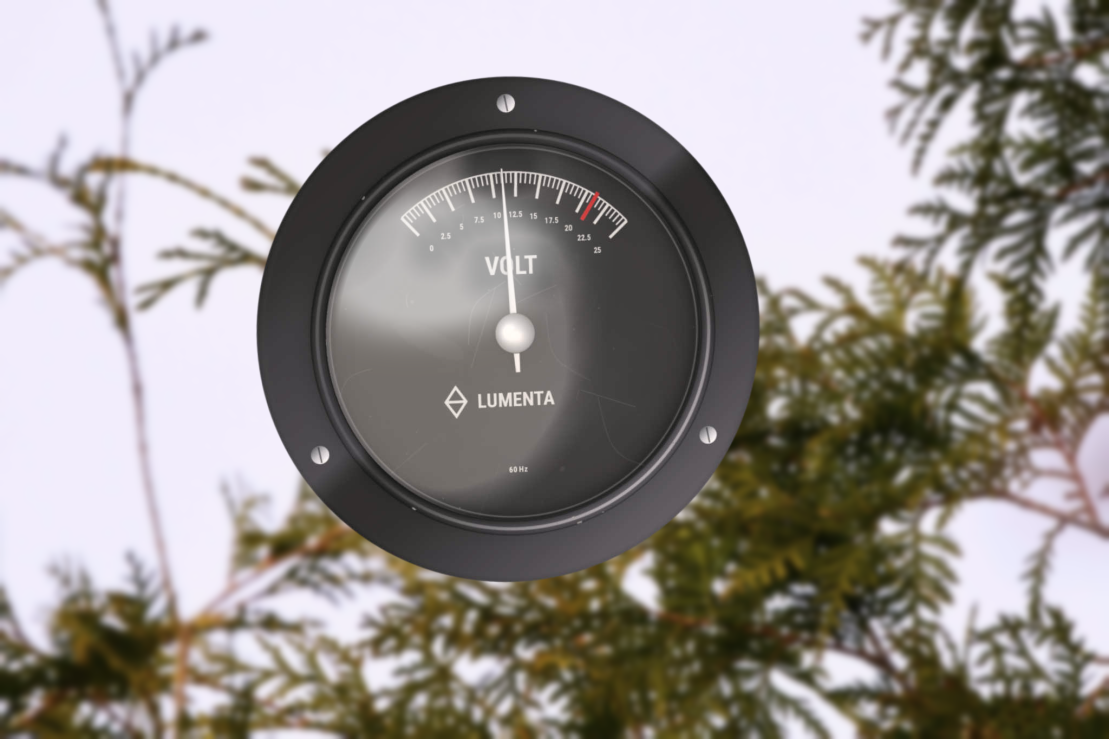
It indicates 11 V
